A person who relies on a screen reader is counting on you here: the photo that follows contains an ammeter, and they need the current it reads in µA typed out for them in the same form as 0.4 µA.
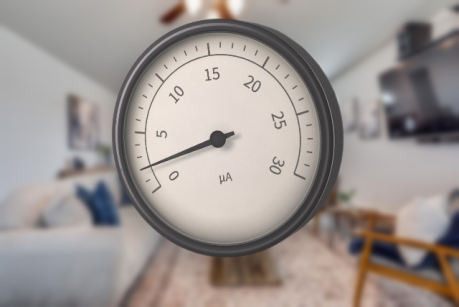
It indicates 2 µA
